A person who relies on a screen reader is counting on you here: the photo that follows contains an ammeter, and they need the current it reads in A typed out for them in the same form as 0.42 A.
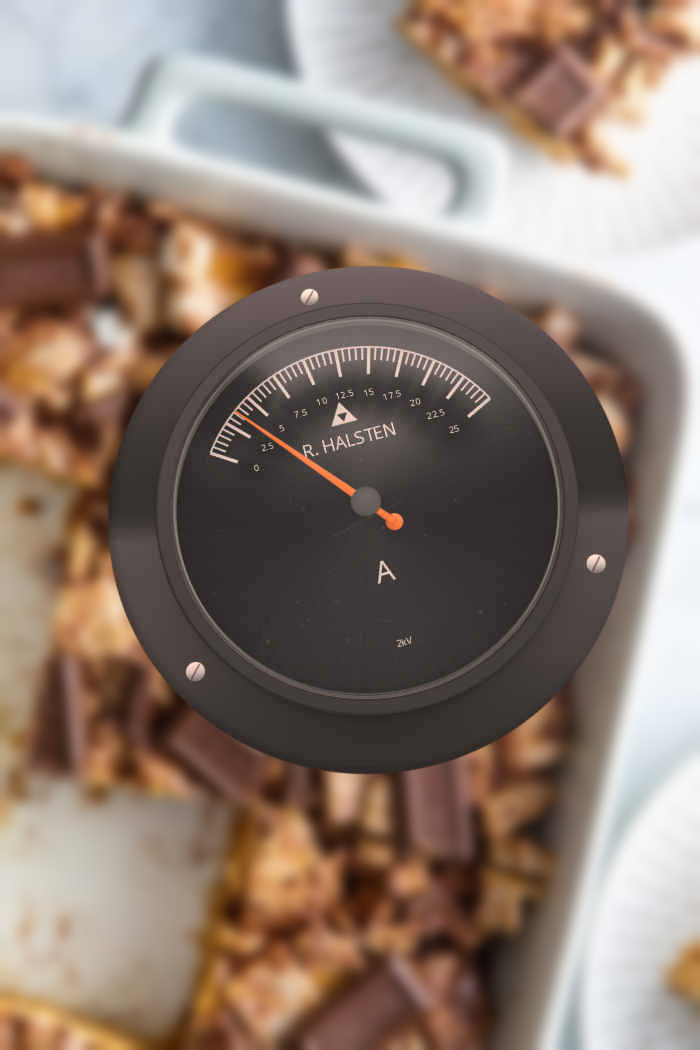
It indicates 3.5 A
